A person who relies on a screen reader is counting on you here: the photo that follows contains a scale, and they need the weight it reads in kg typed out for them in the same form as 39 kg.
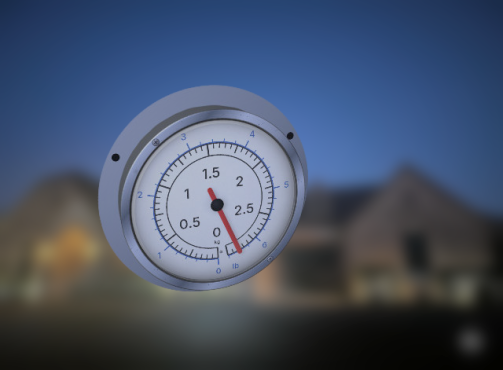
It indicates 2.9 kg
